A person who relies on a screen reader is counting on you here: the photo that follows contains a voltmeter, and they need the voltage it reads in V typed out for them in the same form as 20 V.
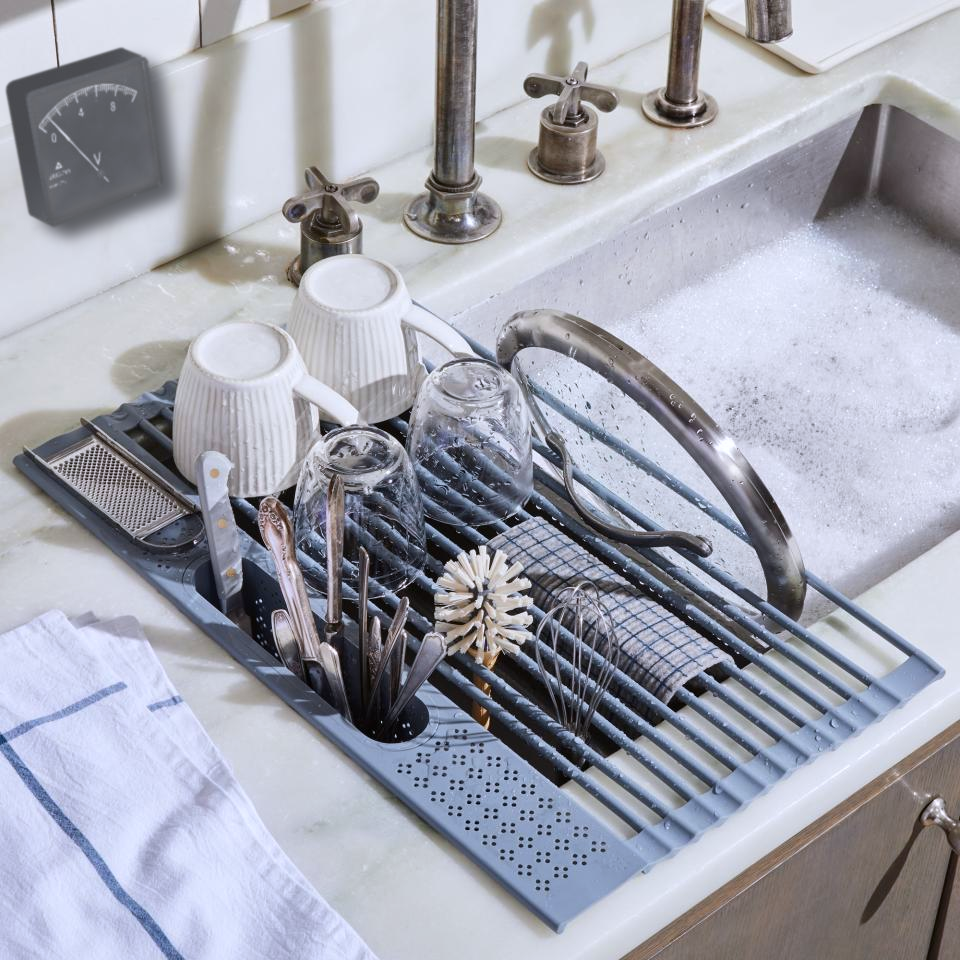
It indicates 1 V
